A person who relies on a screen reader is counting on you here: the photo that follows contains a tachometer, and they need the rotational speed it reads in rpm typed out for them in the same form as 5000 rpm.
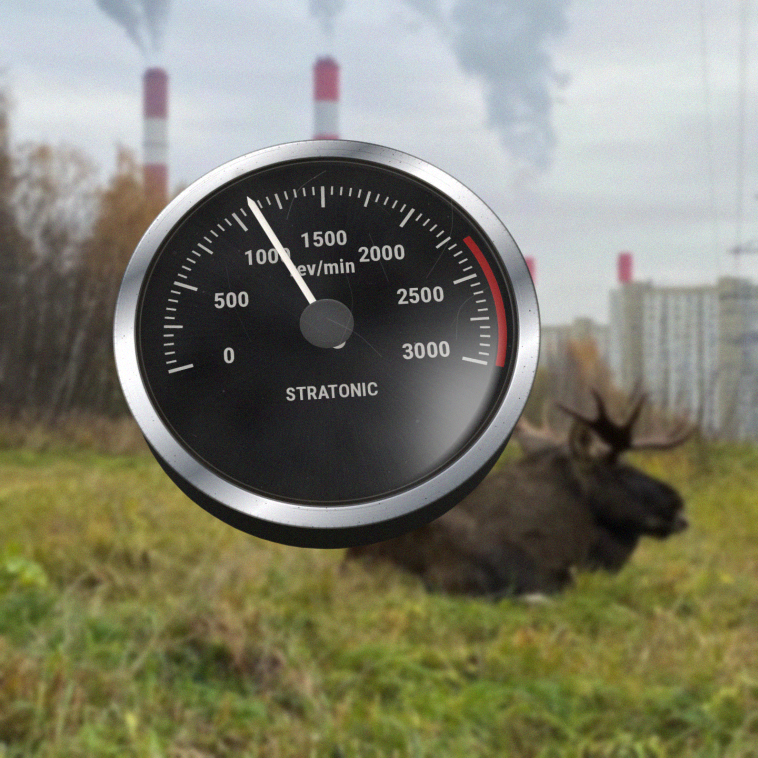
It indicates 1100 rpm
